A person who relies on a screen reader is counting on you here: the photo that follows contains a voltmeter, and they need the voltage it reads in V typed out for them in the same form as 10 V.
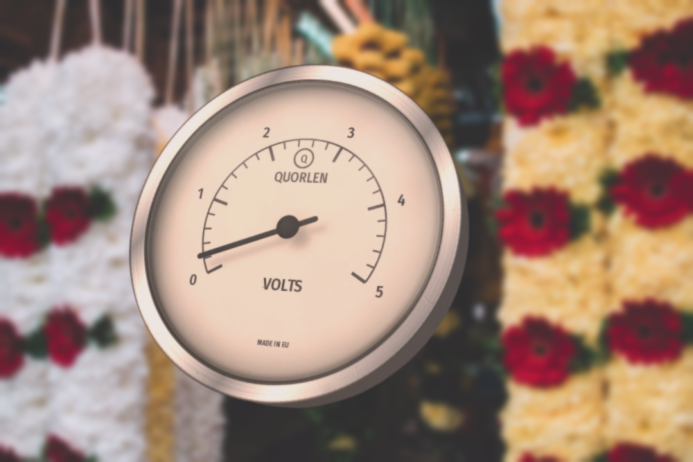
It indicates 0.2 V
